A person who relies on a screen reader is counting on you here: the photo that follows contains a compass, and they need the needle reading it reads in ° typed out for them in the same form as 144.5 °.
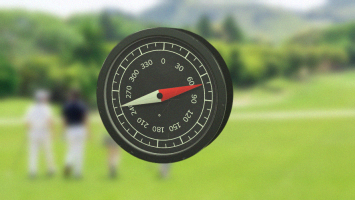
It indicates 70 °
